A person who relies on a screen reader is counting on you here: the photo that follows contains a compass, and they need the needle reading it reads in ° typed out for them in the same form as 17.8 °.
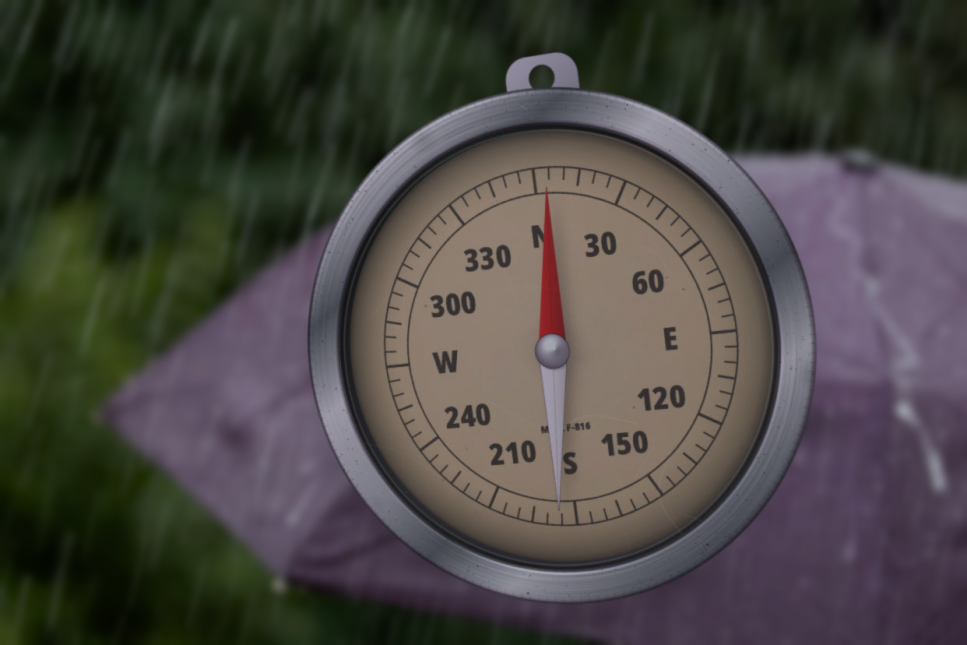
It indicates 5 °
